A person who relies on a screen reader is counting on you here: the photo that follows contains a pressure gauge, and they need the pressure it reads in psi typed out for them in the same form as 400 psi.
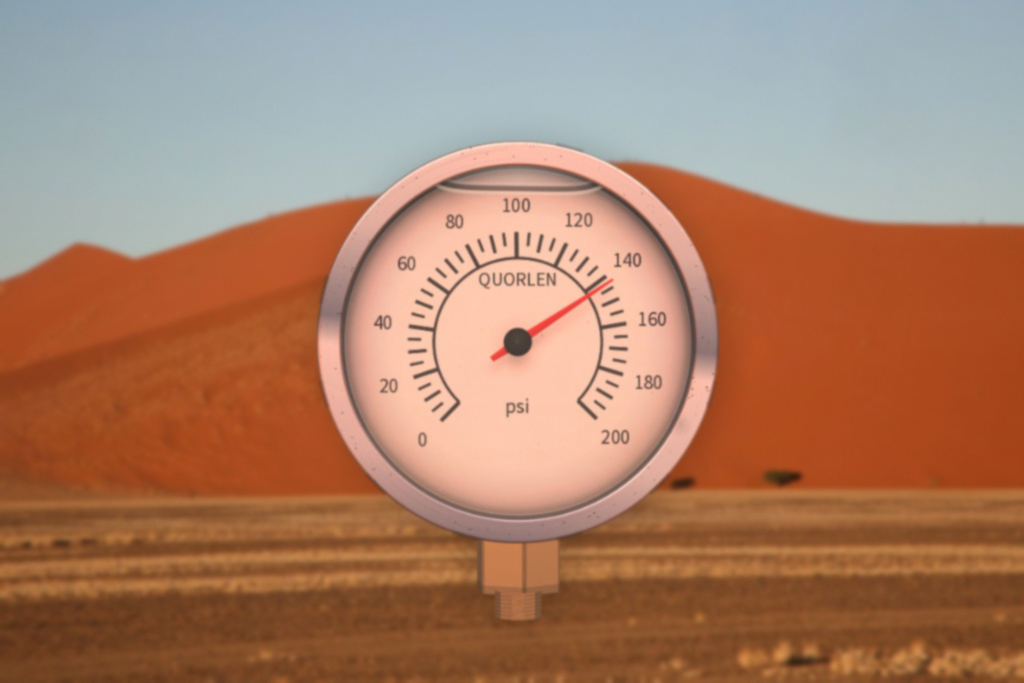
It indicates 142.5 psi
